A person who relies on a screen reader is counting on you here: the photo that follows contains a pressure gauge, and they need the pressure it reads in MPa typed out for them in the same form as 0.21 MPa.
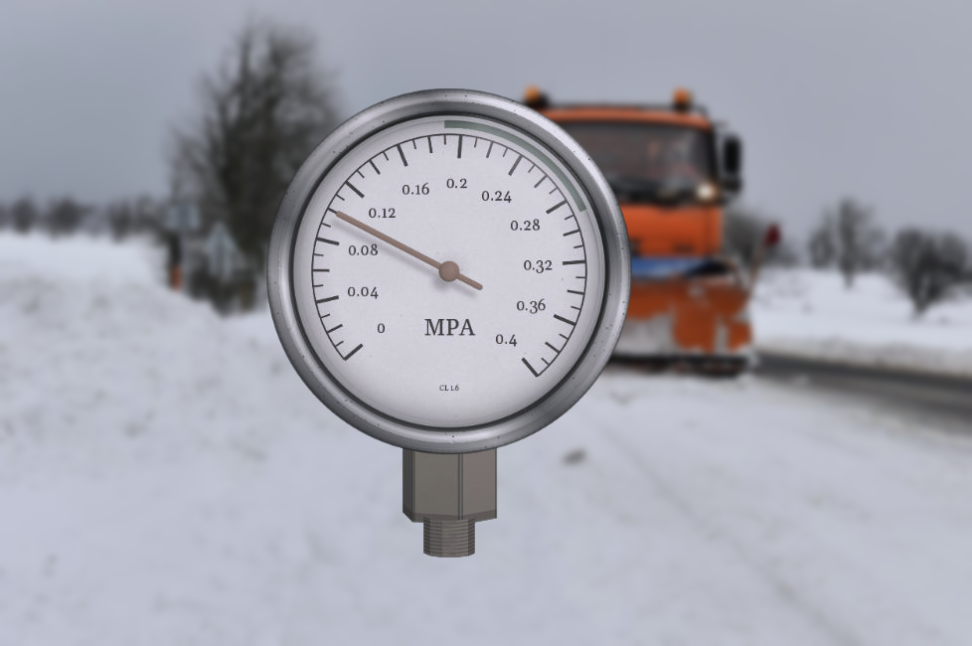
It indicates 0.1 MPa
